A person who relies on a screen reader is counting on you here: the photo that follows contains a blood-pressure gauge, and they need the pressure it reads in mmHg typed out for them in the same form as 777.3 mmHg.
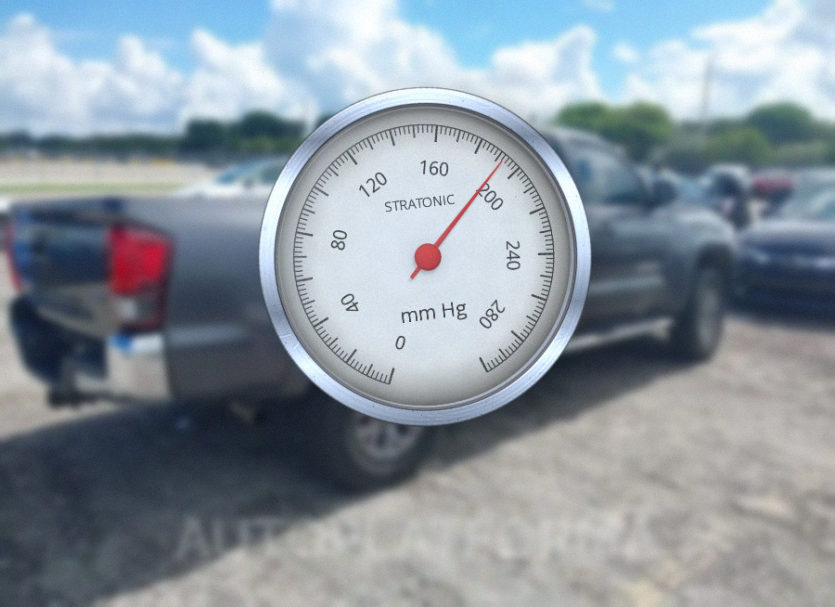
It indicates 192 mmHg
